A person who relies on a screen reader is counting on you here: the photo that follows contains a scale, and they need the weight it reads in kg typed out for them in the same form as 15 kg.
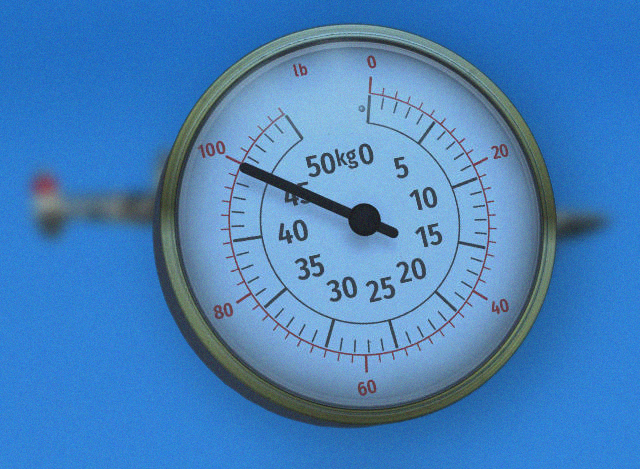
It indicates 45 kg
